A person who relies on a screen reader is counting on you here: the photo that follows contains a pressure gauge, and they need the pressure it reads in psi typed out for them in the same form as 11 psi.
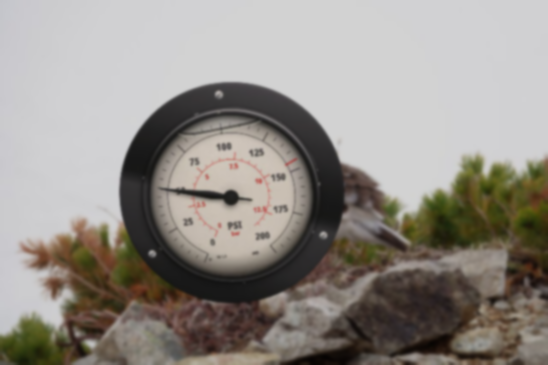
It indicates 50 psi
